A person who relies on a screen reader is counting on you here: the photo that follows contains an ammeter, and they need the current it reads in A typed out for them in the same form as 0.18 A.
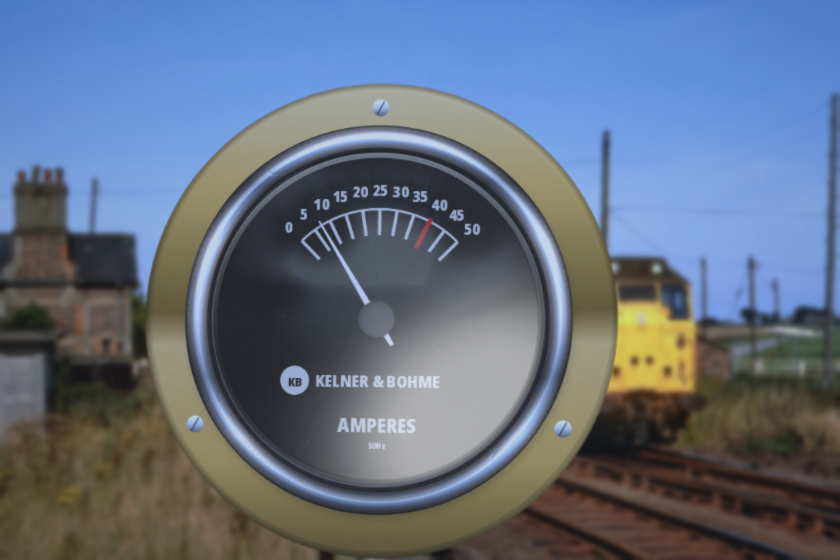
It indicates 7.5 A
